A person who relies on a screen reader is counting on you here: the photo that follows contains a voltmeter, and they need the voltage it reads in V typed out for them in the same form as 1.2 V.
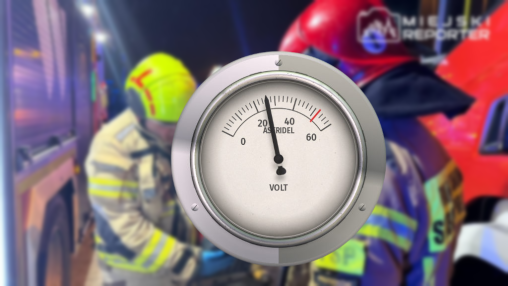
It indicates 26 V
